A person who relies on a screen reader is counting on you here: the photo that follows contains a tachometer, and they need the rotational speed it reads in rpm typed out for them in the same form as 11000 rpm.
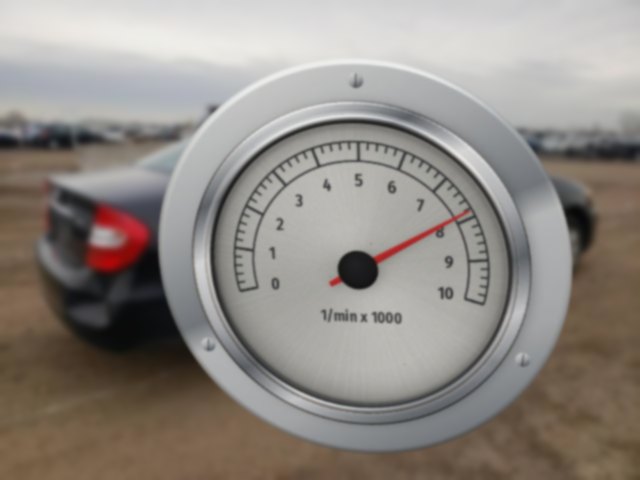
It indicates 7800 rpm
